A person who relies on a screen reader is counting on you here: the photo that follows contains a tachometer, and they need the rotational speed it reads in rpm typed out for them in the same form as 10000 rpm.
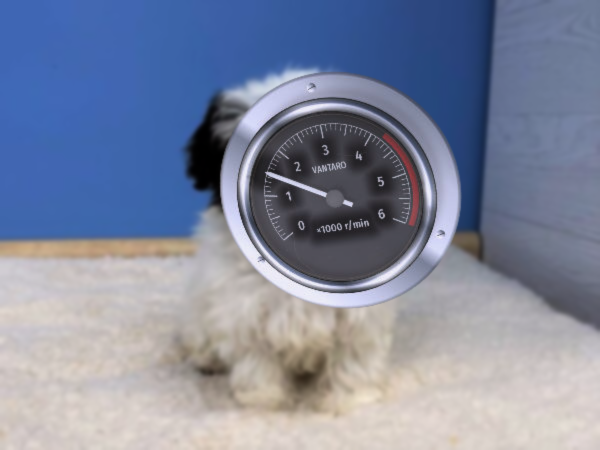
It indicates 1500 rpm
